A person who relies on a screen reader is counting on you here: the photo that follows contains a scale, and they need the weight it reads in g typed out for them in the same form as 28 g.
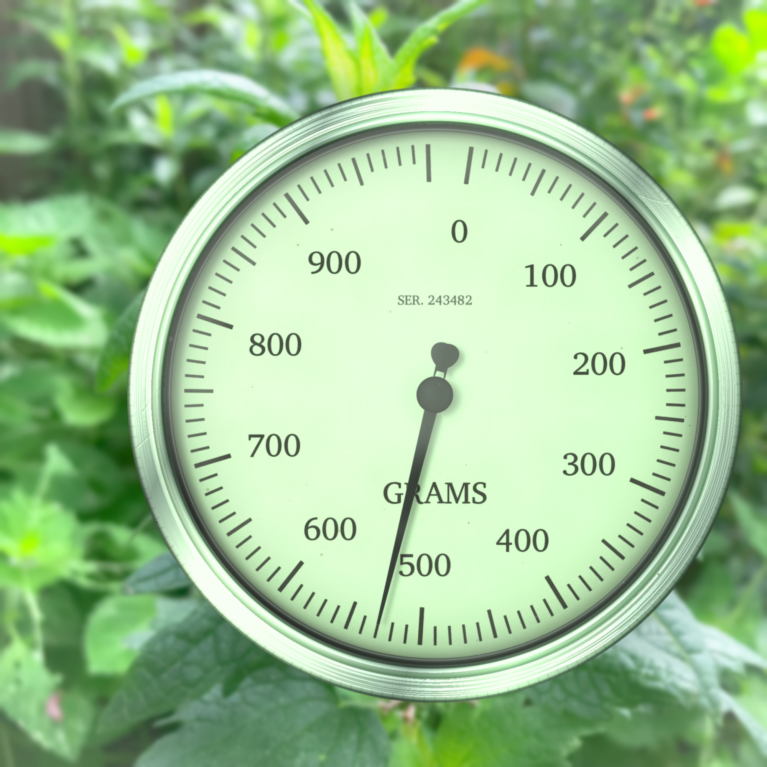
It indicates 530 g
